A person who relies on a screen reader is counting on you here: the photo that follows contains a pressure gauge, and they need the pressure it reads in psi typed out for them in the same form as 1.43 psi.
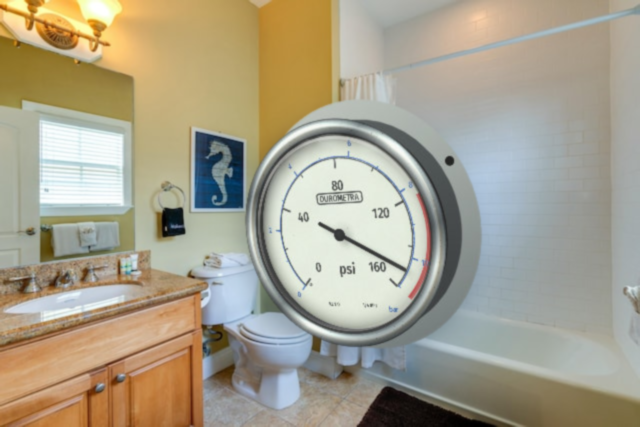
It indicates 150 psi
